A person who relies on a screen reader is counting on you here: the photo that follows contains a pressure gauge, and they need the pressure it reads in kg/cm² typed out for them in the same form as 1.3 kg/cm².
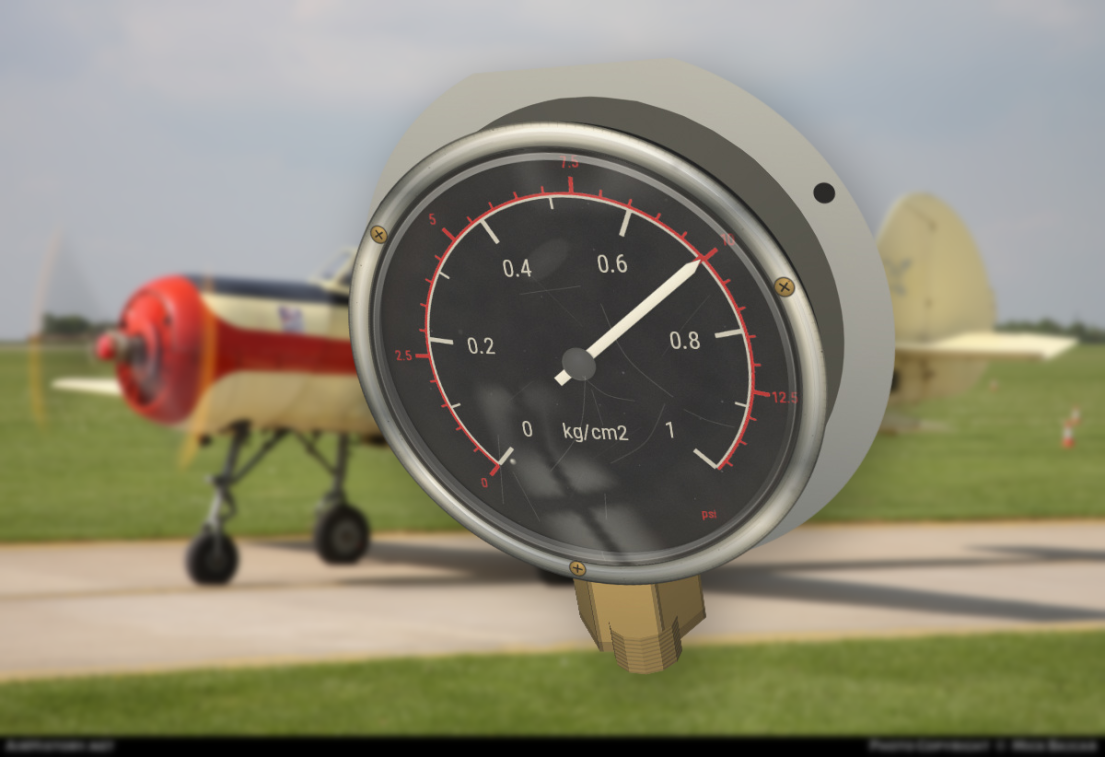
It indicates 0.7 kg/cm²
